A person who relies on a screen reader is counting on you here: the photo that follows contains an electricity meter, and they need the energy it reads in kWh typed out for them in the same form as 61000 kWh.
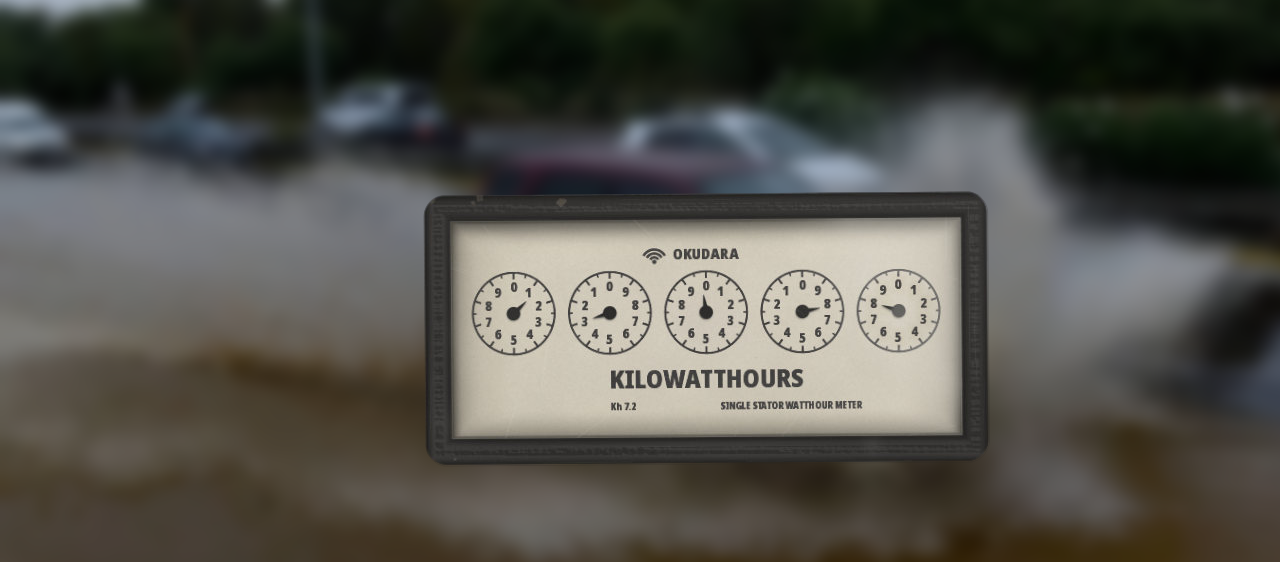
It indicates 12978 kWh
